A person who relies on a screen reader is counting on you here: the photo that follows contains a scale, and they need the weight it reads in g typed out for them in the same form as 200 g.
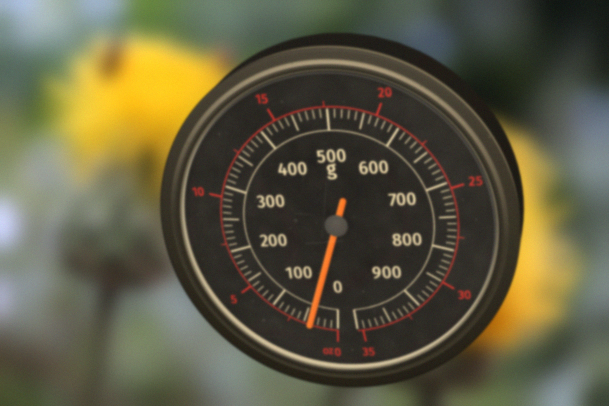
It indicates 40 g
